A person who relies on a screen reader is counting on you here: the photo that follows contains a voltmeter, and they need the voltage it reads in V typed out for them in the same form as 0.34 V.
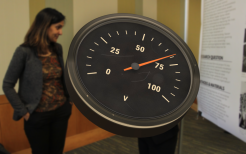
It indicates 70 V
